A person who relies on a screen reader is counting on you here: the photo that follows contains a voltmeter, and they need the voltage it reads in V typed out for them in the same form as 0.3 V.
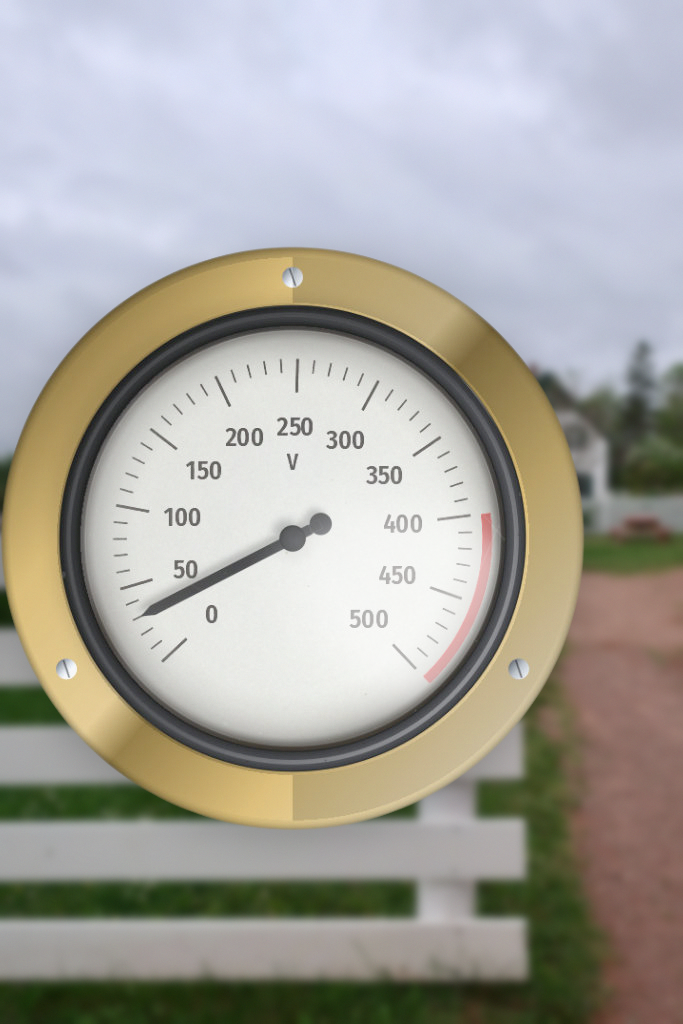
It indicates 30 V
